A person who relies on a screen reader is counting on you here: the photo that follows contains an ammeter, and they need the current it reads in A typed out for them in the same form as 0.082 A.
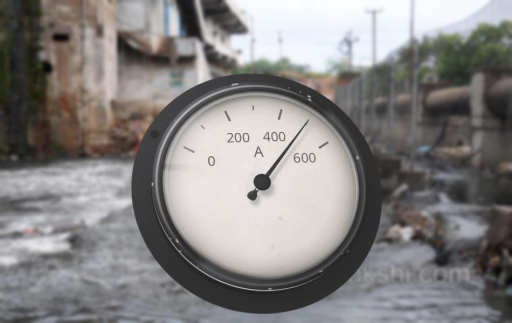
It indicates 500 A
